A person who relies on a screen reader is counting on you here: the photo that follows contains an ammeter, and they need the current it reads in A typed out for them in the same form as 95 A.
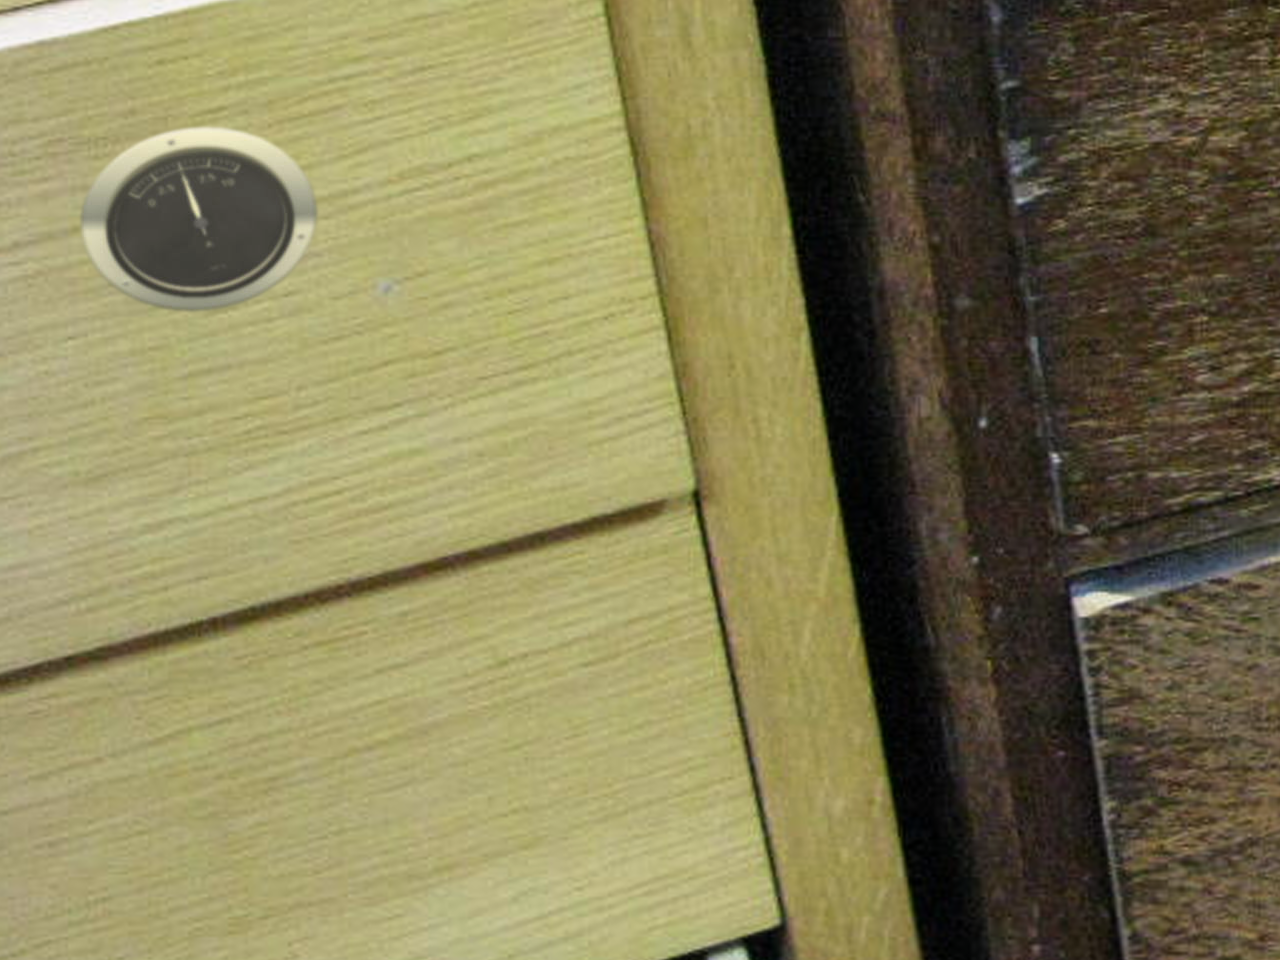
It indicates 5 A
